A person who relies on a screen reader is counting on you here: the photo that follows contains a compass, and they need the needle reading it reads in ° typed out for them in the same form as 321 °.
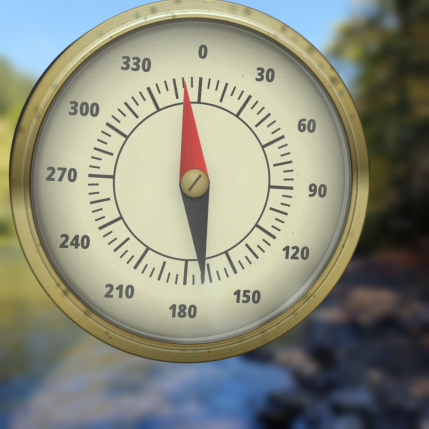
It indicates 350 °
